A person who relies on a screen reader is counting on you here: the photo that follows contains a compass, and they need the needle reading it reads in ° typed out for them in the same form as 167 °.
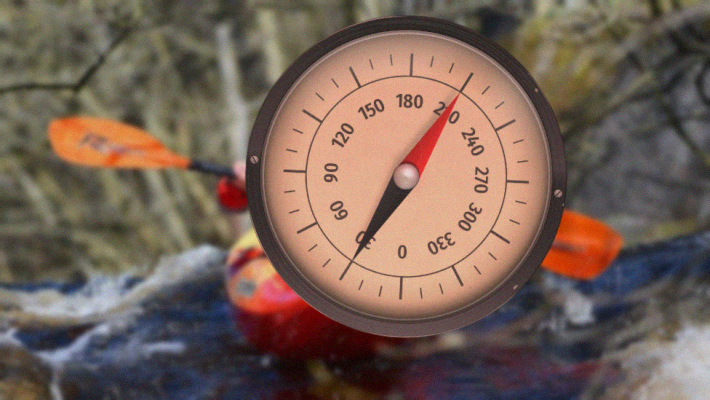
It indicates 210 °
